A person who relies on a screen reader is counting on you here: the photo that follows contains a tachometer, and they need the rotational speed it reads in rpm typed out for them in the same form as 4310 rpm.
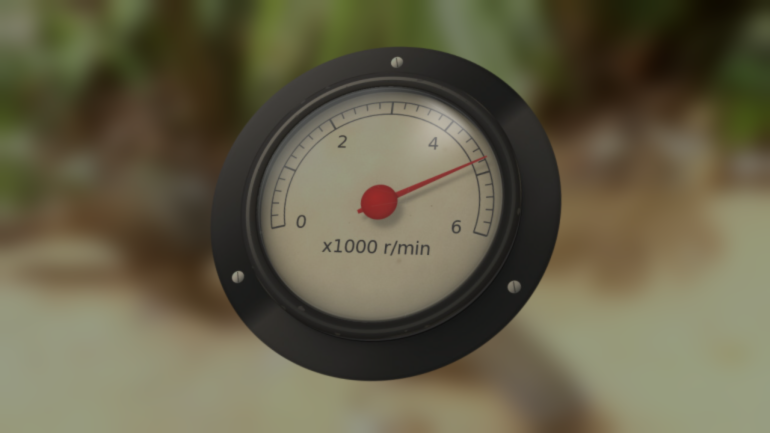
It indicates 4800 rpm
